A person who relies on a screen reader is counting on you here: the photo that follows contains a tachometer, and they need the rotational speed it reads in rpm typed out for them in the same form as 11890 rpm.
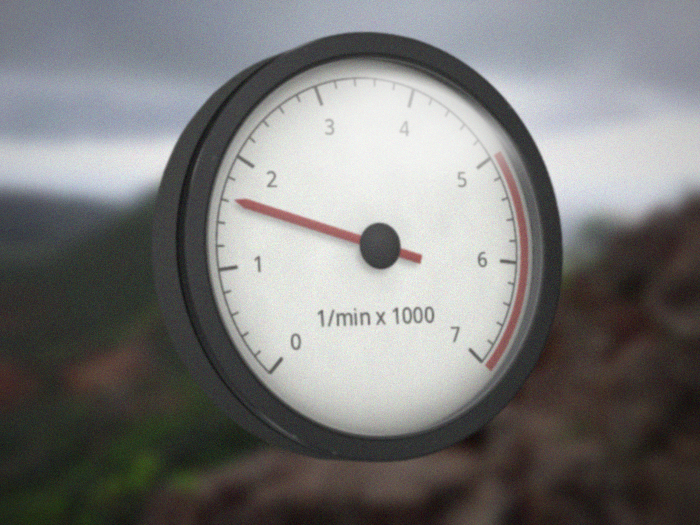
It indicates 1600 rpm
